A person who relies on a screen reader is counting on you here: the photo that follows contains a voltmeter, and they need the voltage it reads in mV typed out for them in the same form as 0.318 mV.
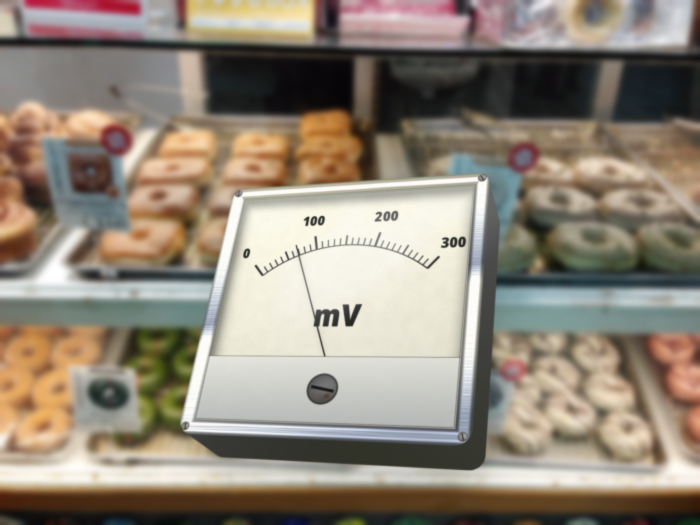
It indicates 70 mV
